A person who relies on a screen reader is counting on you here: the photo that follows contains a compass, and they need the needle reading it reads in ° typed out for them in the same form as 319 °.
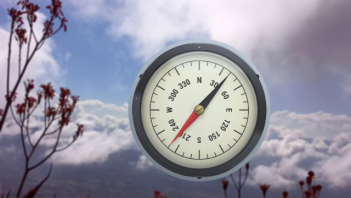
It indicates 220 °
